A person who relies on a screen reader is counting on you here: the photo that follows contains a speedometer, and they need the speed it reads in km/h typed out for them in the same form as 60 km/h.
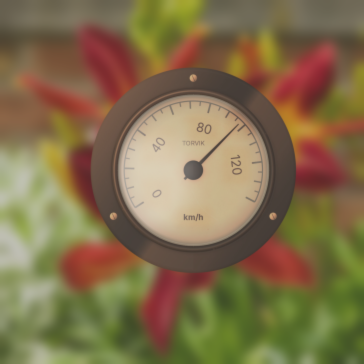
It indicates 97.5 km/h
